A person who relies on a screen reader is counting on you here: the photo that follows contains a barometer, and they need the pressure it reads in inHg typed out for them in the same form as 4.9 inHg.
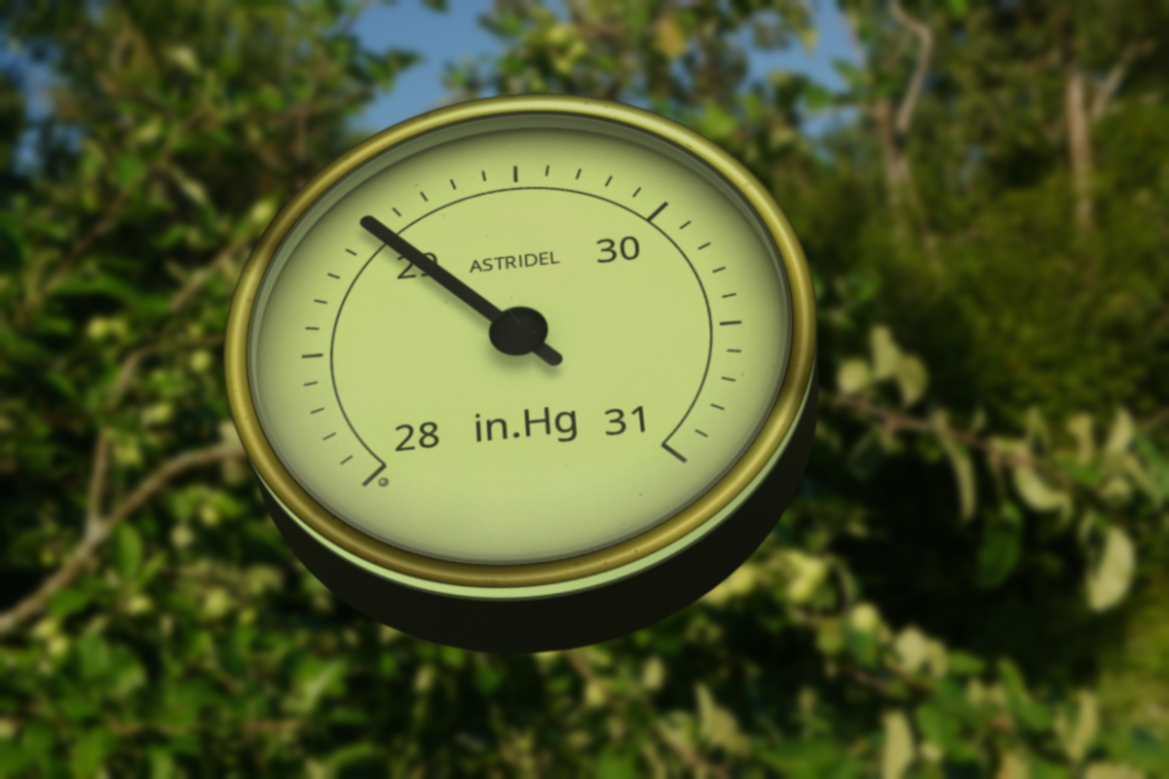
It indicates 29 inHg
